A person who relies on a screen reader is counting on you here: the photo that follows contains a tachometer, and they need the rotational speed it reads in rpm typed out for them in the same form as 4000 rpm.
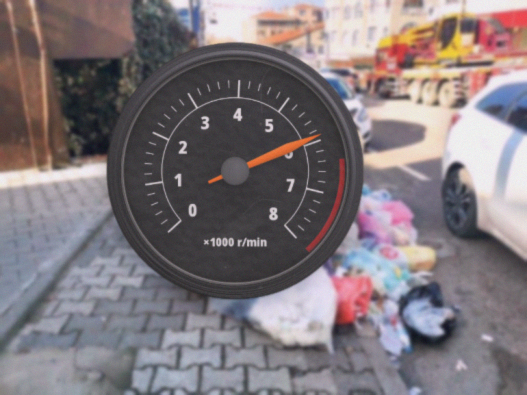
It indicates 5900 rpm
